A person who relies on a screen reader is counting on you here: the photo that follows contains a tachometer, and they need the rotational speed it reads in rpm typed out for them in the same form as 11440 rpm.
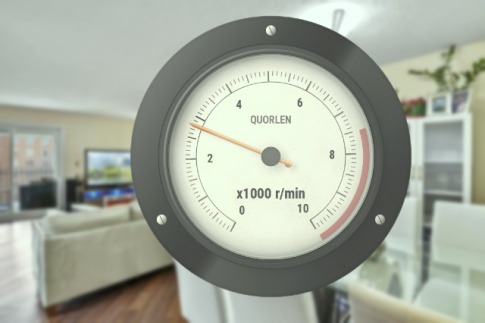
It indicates 2800 rpm
